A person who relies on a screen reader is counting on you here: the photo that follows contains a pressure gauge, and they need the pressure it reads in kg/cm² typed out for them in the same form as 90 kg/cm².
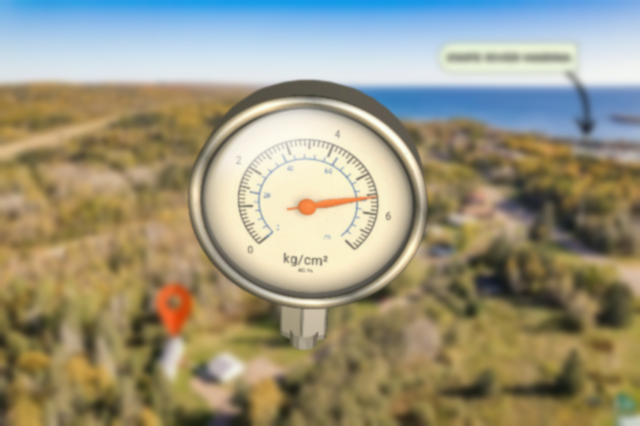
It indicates 5.5 kg/cm²
